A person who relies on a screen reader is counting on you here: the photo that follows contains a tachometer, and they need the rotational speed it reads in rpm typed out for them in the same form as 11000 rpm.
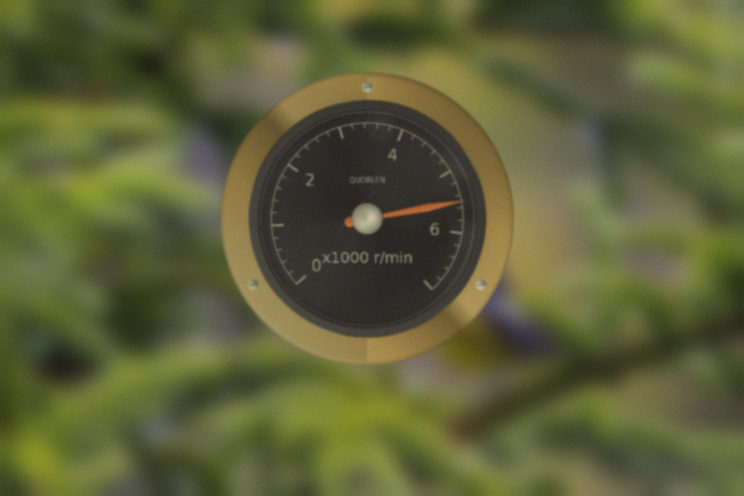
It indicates 5500 rpm
